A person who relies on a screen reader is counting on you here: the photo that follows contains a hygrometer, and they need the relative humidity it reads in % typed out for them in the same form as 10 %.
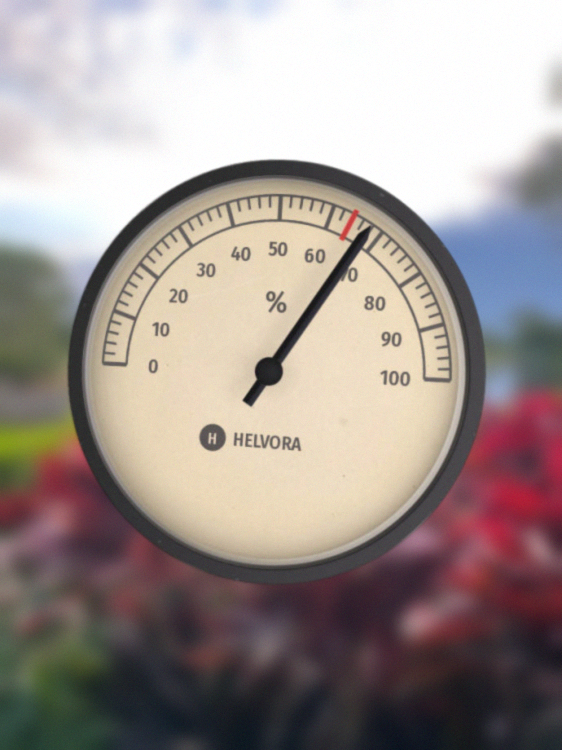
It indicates 68 %
